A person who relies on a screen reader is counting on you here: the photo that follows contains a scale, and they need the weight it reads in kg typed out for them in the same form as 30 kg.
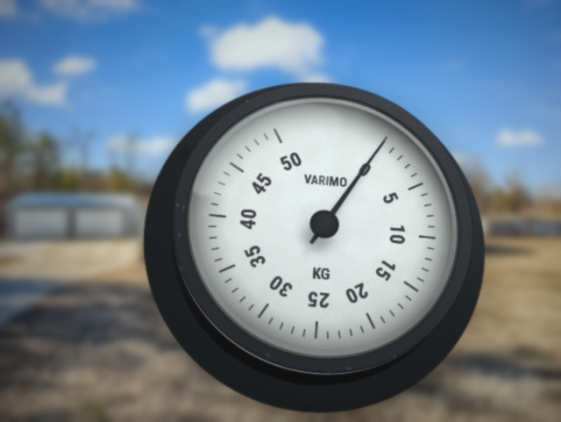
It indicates 0 kg
